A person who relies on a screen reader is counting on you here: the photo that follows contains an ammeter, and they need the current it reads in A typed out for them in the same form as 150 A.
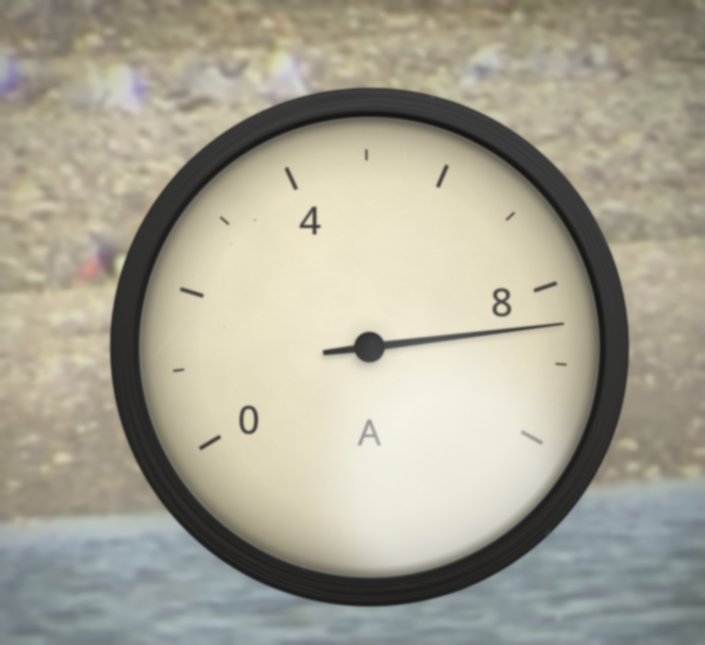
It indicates 8.5 A
